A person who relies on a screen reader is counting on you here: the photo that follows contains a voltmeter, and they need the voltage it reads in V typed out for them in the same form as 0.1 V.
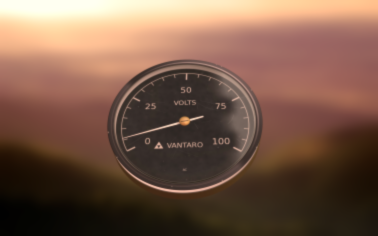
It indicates 5 V
